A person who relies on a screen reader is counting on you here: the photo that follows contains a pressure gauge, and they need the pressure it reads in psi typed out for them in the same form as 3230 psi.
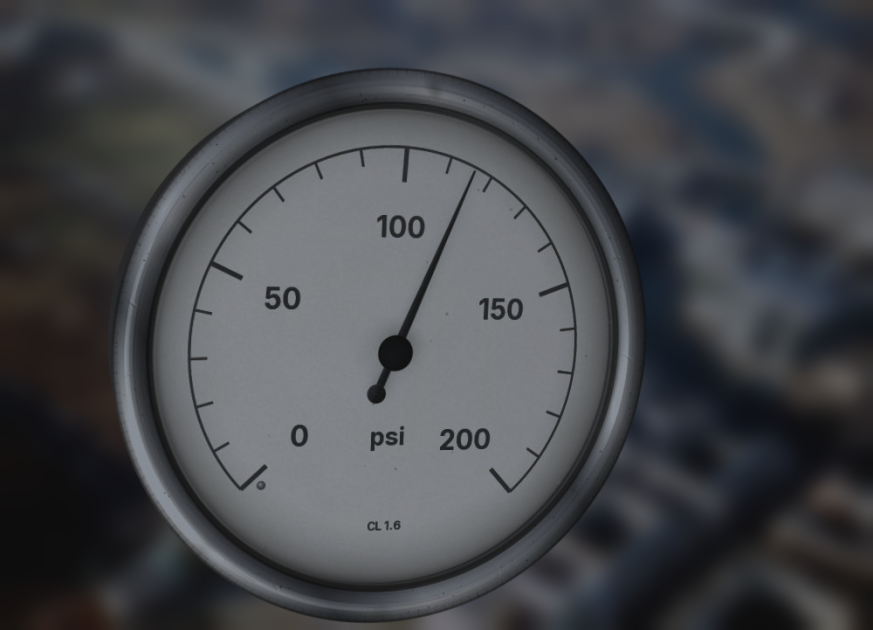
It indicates 115 psi
